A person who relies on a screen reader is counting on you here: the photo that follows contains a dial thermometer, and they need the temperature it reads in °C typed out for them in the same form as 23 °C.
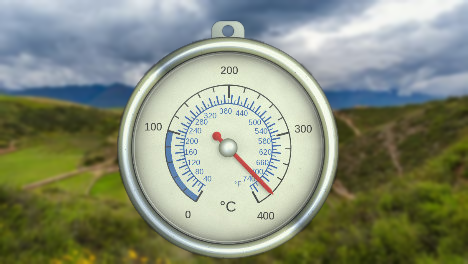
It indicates 380 °C
